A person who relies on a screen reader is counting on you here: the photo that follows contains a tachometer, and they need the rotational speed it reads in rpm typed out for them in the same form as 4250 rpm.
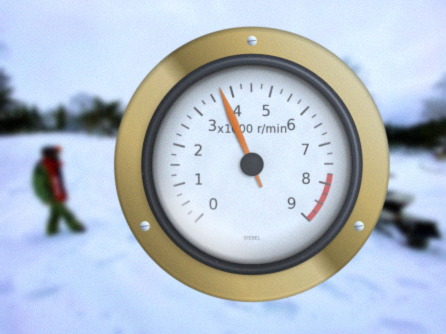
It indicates 3750 rpm
